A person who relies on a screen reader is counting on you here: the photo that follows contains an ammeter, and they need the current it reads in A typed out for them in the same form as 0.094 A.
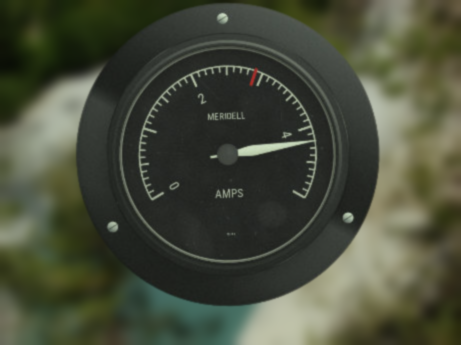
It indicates 4.2 A
